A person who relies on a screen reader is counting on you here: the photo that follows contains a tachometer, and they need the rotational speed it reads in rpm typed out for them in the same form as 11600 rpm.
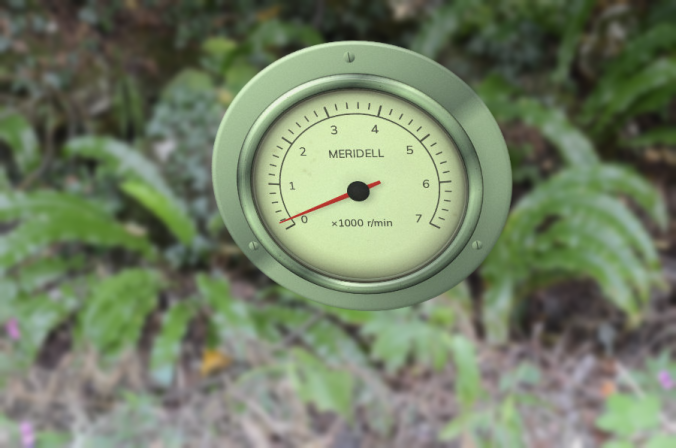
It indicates 200 rpm
